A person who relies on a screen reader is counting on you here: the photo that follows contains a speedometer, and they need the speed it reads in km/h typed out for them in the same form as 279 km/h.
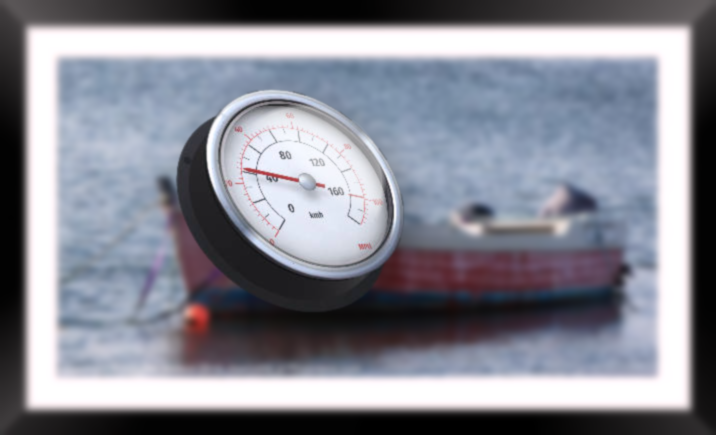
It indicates 40 km/h
